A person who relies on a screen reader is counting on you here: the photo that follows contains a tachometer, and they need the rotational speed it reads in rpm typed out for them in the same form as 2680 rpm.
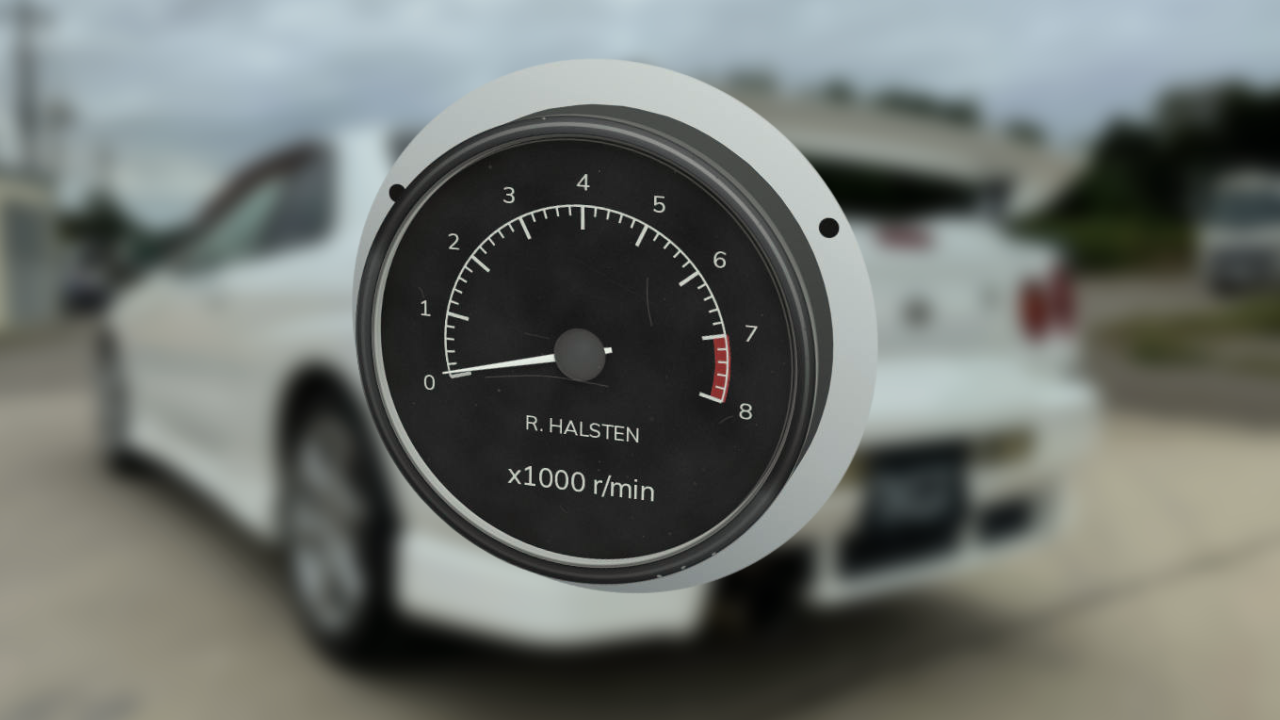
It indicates 100 rpm
